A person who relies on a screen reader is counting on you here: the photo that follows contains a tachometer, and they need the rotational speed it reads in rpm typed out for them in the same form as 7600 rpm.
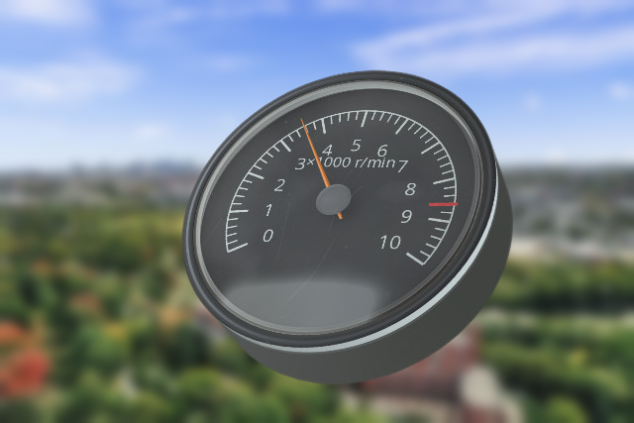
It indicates 3600 rpm
